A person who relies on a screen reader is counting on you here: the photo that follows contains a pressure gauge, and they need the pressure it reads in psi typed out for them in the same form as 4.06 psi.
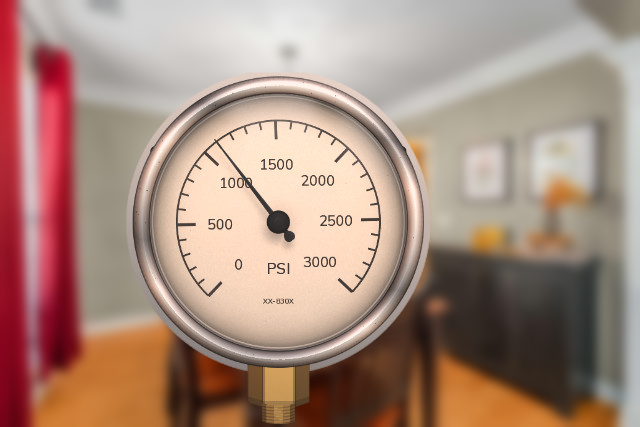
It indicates 1100 psi
